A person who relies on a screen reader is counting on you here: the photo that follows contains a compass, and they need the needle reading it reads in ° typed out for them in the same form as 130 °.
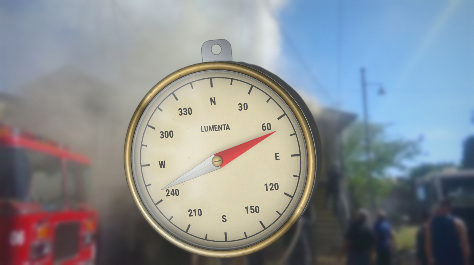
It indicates 67.5 °
